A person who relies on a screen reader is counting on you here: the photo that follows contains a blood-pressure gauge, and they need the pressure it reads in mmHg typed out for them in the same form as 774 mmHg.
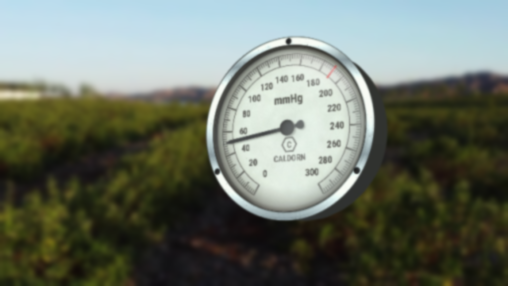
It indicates 50 mmHg
